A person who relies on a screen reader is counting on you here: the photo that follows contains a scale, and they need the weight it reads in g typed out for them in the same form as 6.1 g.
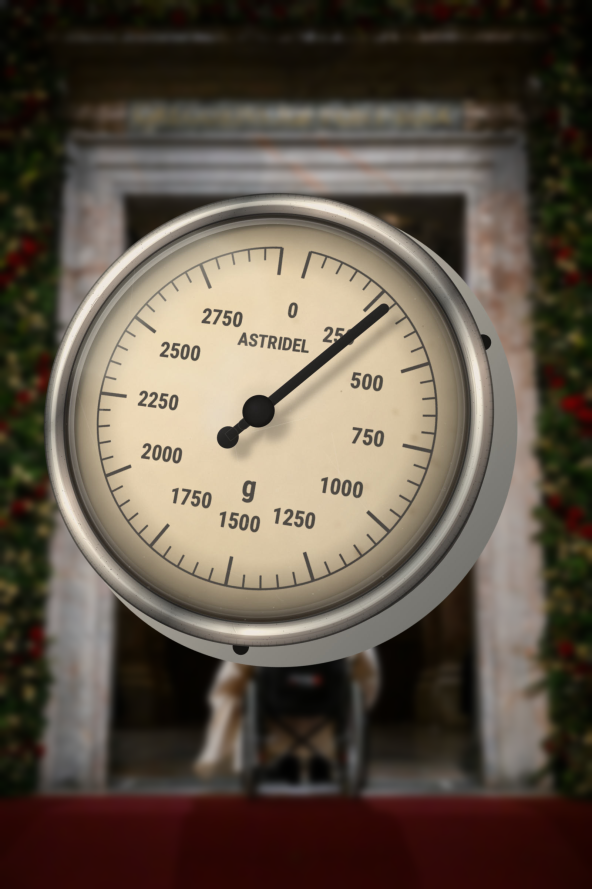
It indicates 300 g
